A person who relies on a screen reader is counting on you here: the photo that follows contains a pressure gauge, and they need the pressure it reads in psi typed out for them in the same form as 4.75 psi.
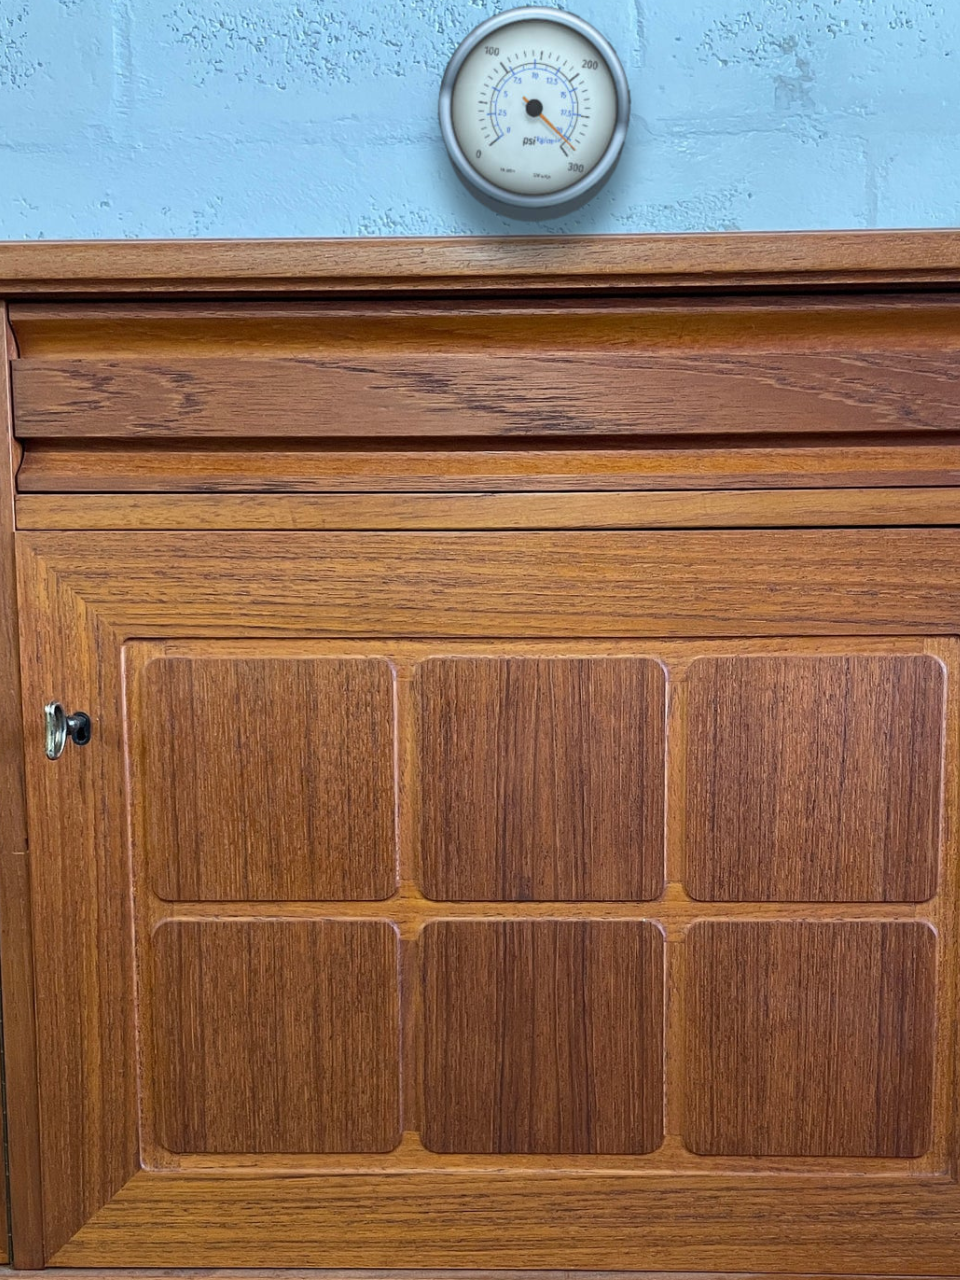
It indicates 290 psi
